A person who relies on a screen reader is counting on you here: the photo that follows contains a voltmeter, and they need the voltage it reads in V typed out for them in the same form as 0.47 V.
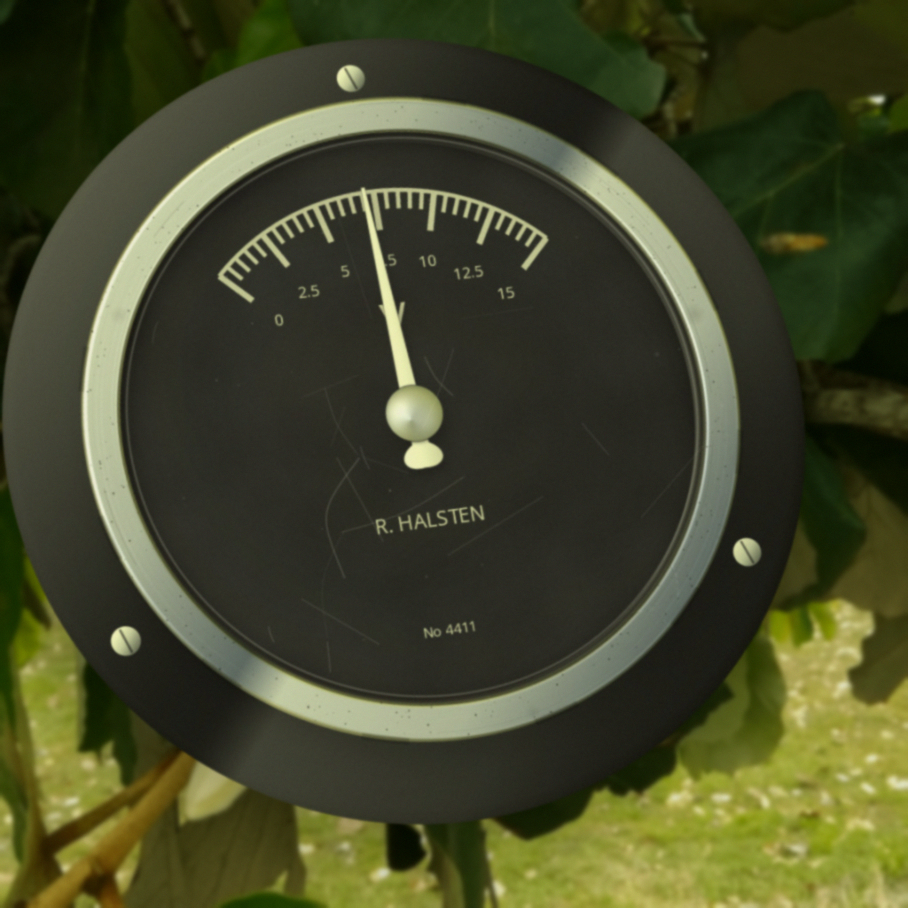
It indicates 7 V
